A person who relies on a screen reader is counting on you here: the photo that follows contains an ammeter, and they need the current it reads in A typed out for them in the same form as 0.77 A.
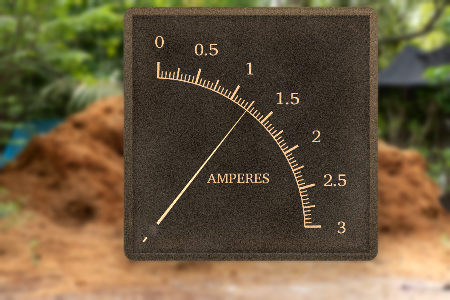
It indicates 1.25 A
